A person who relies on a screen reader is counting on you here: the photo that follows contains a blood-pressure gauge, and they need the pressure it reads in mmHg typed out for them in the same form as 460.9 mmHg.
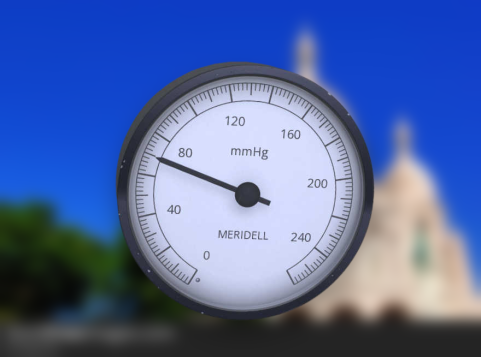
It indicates 70 mmHg
